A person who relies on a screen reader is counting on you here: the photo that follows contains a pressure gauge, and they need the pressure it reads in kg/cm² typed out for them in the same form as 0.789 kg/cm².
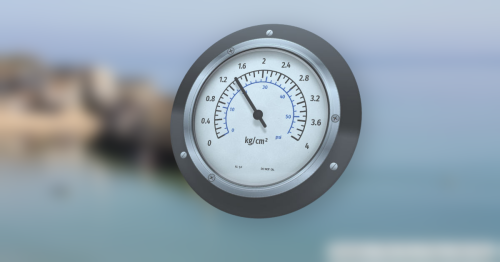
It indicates 1.4 kg/cm²
